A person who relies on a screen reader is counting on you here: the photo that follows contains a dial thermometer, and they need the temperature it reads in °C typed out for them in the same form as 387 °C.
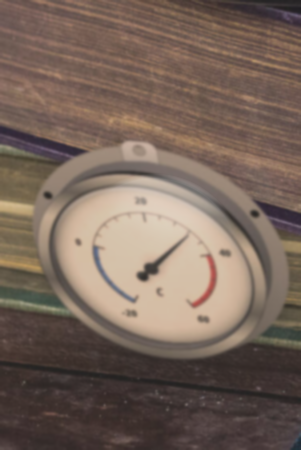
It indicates 32 °C
